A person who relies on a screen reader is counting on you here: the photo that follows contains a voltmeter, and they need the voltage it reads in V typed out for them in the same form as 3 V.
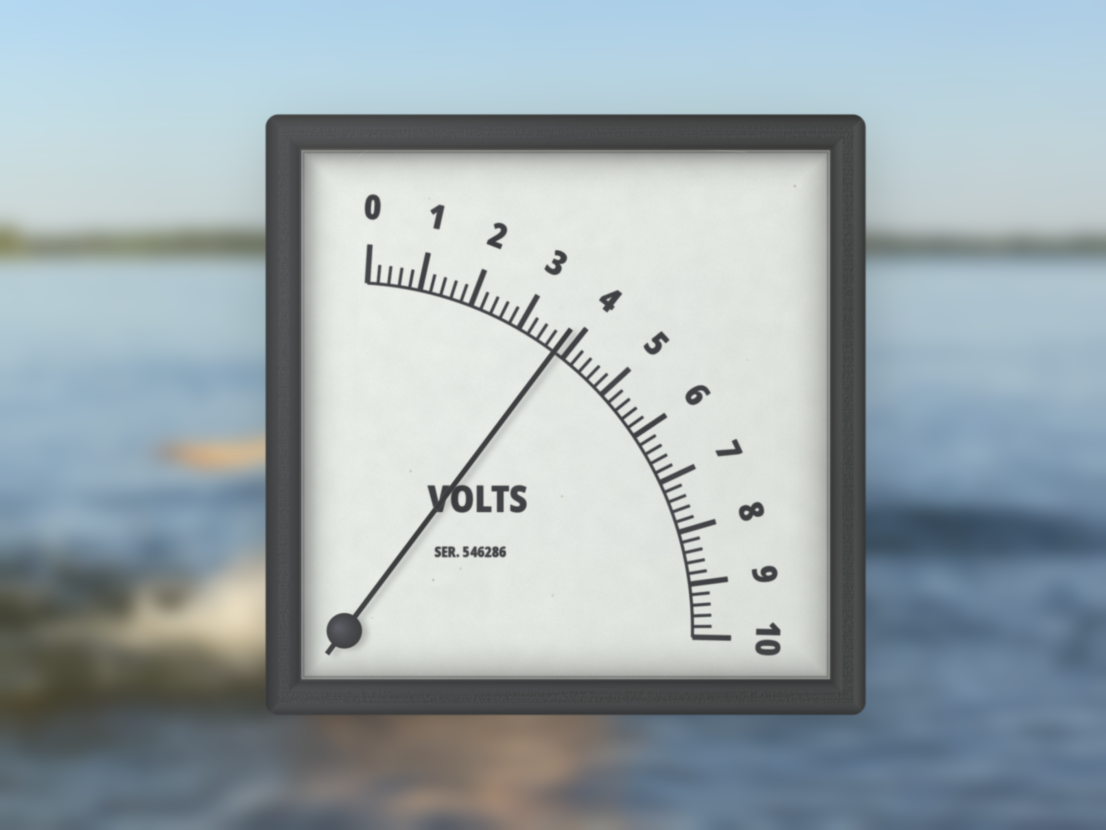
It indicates 3.8 V
